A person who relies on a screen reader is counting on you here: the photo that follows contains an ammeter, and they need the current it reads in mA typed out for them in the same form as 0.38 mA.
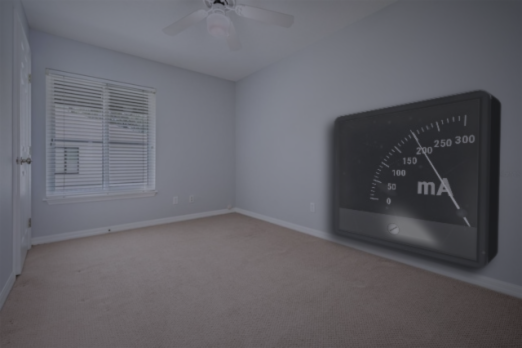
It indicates 200 mA
